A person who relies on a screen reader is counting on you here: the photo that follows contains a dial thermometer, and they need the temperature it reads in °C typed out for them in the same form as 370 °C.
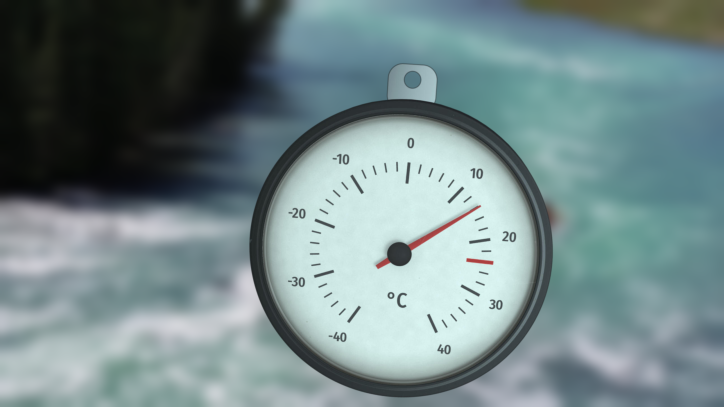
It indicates 14 °C
